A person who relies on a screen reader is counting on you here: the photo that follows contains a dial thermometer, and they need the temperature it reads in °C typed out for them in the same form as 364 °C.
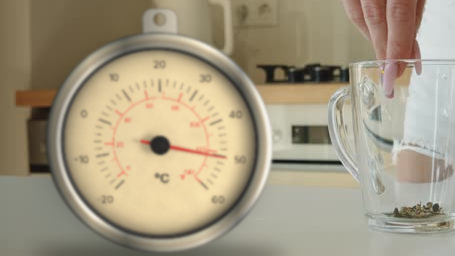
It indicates 50 °C
